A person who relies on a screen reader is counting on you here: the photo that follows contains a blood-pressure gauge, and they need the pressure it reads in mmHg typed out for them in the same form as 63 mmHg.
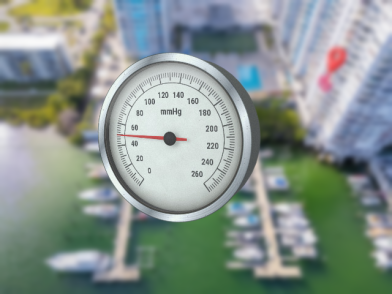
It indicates 50 mmHg
